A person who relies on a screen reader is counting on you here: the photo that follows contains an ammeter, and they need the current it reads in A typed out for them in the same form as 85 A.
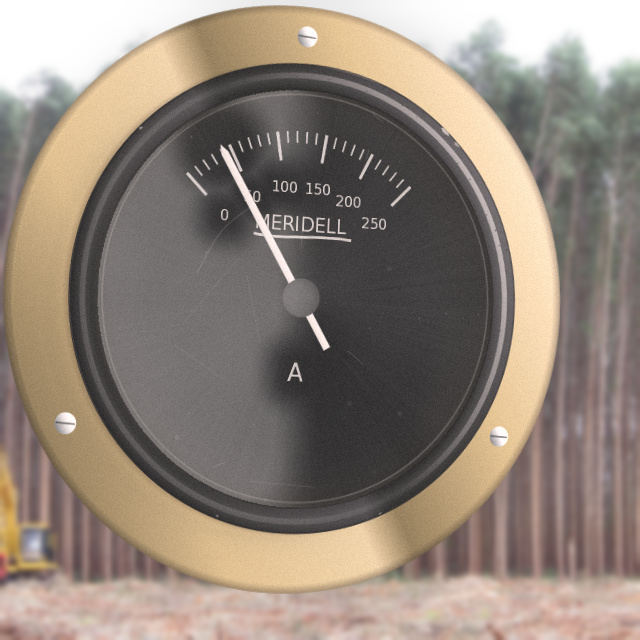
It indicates 40 A
